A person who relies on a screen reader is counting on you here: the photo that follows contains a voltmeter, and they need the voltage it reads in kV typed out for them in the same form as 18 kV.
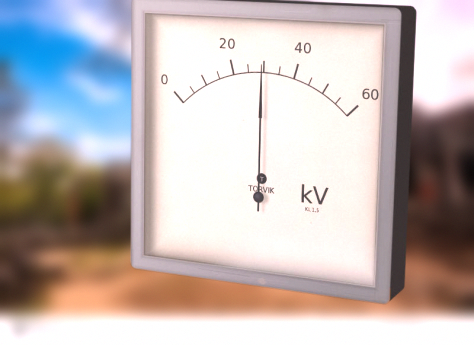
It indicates 30 kV
